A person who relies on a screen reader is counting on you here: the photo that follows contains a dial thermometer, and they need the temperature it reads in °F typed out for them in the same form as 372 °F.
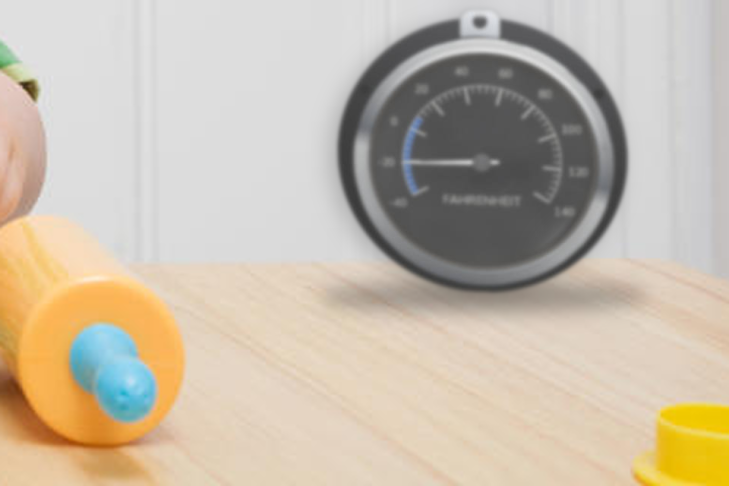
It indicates -20 °F
